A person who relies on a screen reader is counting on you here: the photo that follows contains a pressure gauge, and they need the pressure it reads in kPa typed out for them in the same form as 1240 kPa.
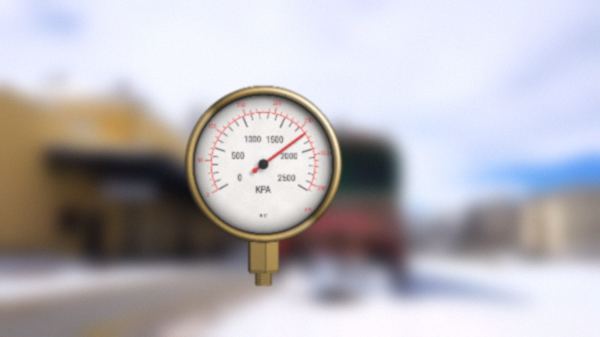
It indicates 1800 kPa
